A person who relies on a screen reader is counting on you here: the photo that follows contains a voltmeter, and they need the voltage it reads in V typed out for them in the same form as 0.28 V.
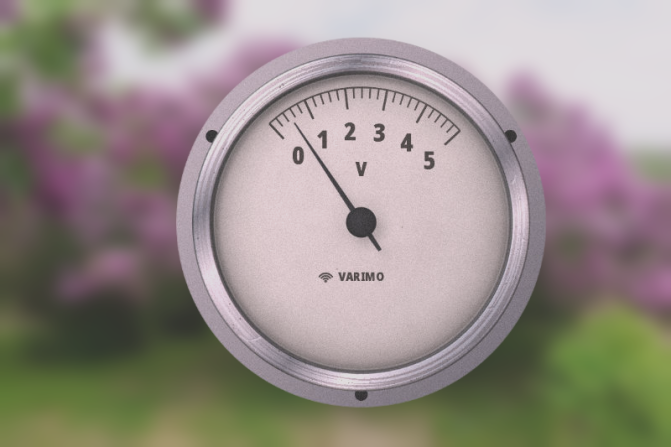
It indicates 0.5 V
